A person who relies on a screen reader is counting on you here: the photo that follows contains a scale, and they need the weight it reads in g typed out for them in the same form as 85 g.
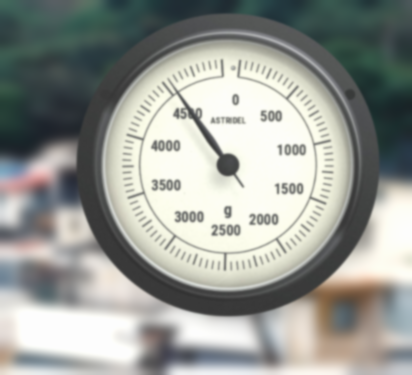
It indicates 4550 g
